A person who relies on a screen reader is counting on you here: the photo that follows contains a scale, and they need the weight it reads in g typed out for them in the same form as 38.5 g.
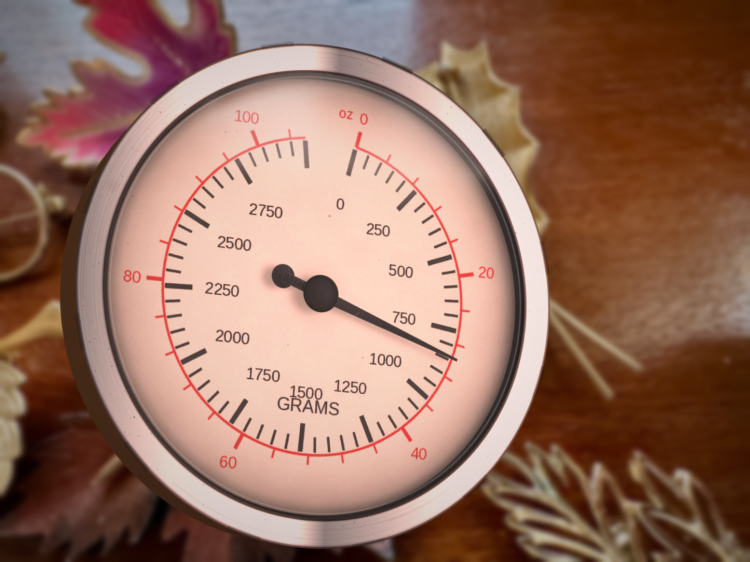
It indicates 850 g
